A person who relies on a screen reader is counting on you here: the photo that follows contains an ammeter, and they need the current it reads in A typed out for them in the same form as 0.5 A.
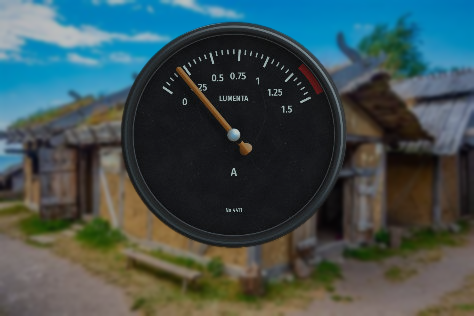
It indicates 0.2 A
